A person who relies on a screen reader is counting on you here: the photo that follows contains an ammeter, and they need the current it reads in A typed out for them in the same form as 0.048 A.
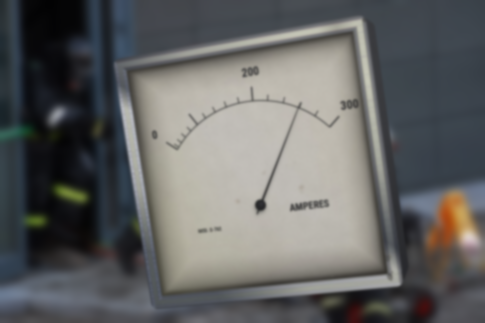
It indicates 260 A
